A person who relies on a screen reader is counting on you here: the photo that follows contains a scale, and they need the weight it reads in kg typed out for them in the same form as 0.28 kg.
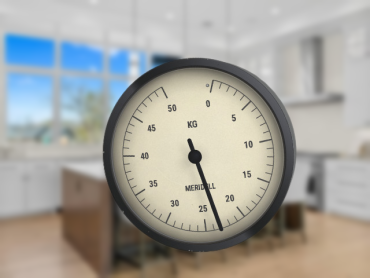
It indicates 23 kg
